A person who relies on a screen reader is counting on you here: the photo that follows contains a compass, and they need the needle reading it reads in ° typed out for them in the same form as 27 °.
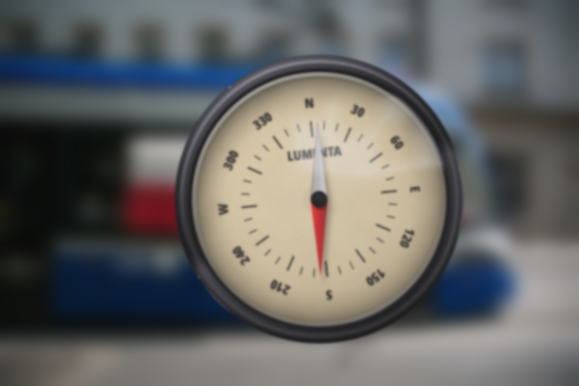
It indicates 185 °
